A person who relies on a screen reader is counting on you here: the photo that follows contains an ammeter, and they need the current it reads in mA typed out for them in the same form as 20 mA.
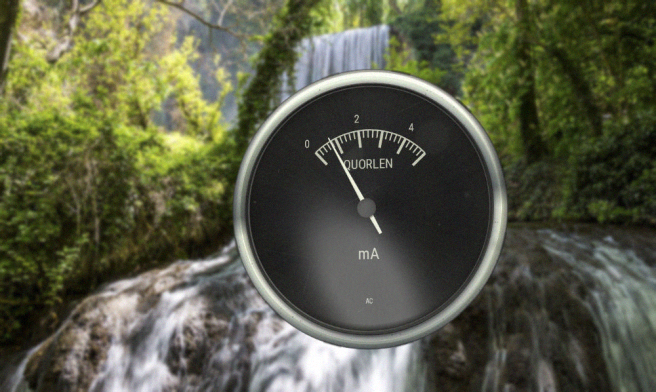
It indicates 0.8 mA
